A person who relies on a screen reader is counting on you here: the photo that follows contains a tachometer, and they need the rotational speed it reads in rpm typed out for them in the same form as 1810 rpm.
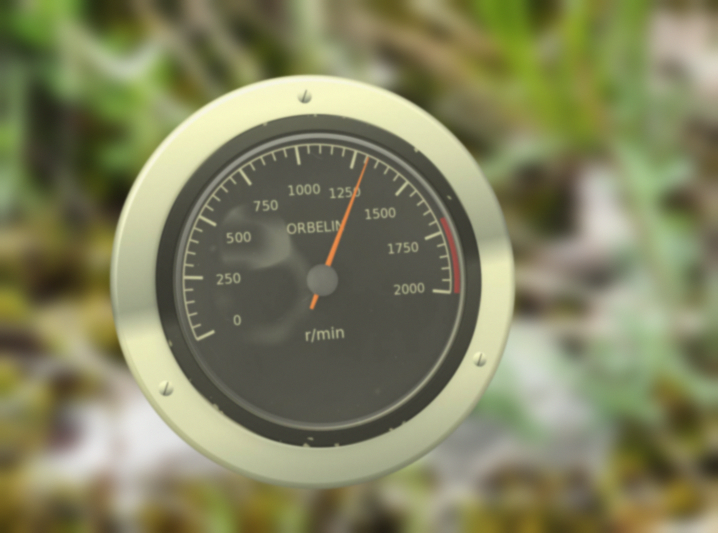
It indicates 1300 rpm
